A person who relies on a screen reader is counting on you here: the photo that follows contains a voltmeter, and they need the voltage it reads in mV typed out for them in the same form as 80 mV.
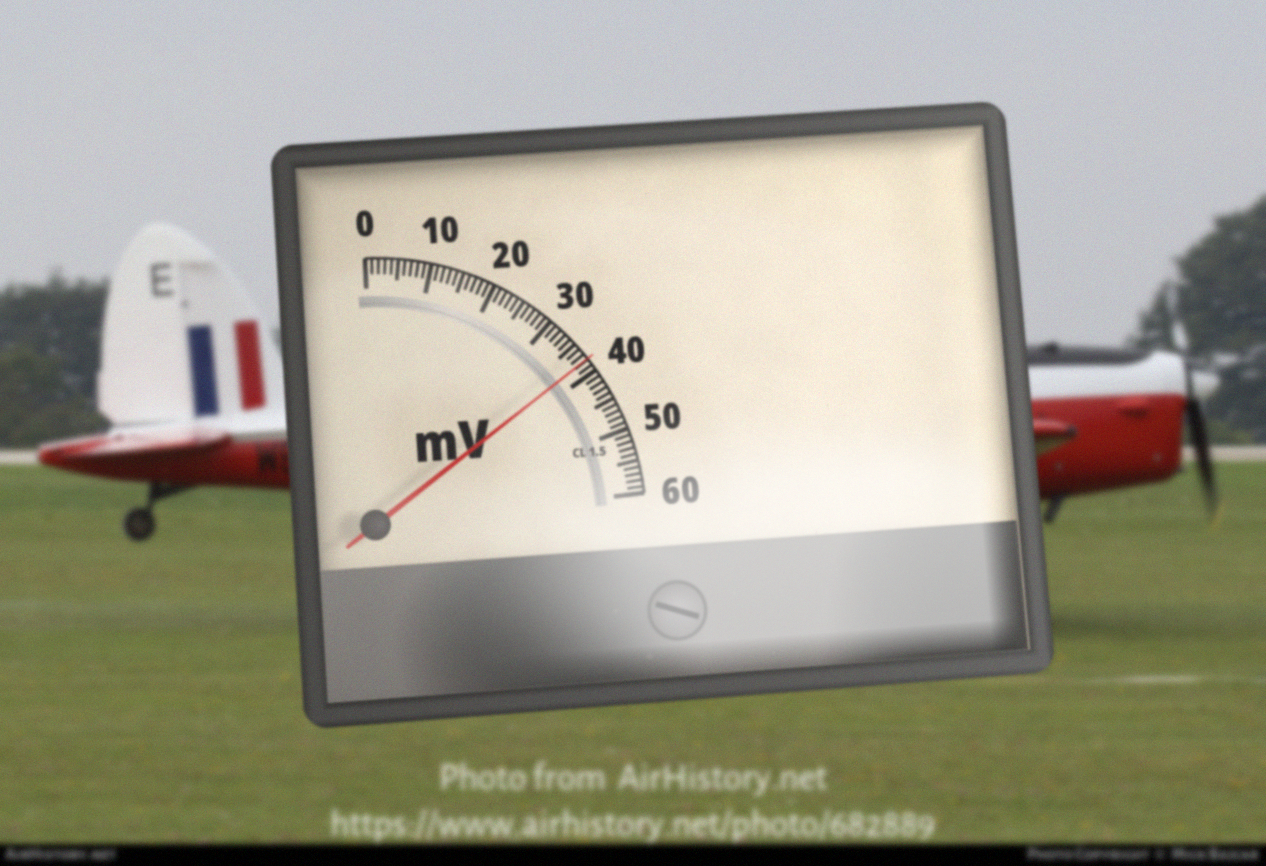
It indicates 38 mV
